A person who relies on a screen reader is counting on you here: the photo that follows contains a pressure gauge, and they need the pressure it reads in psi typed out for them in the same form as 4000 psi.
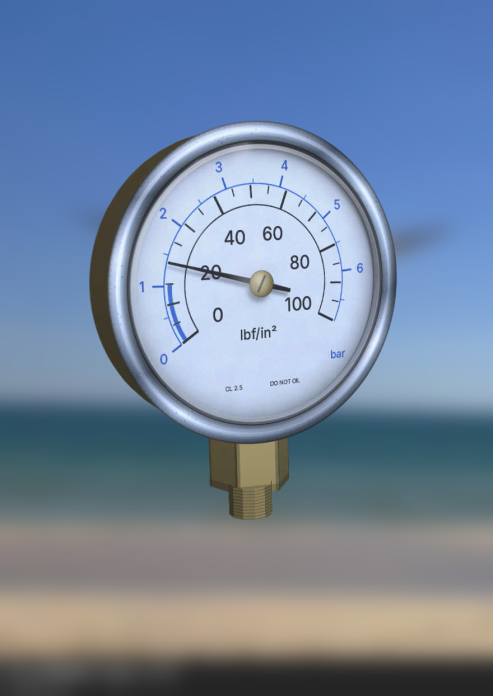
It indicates 20 psi
